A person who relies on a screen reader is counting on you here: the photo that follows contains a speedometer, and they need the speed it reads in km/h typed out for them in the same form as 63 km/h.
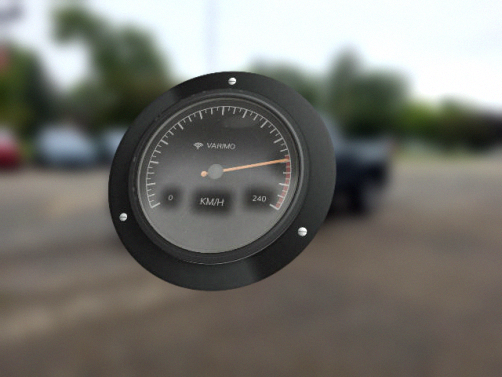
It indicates 200 km/h
